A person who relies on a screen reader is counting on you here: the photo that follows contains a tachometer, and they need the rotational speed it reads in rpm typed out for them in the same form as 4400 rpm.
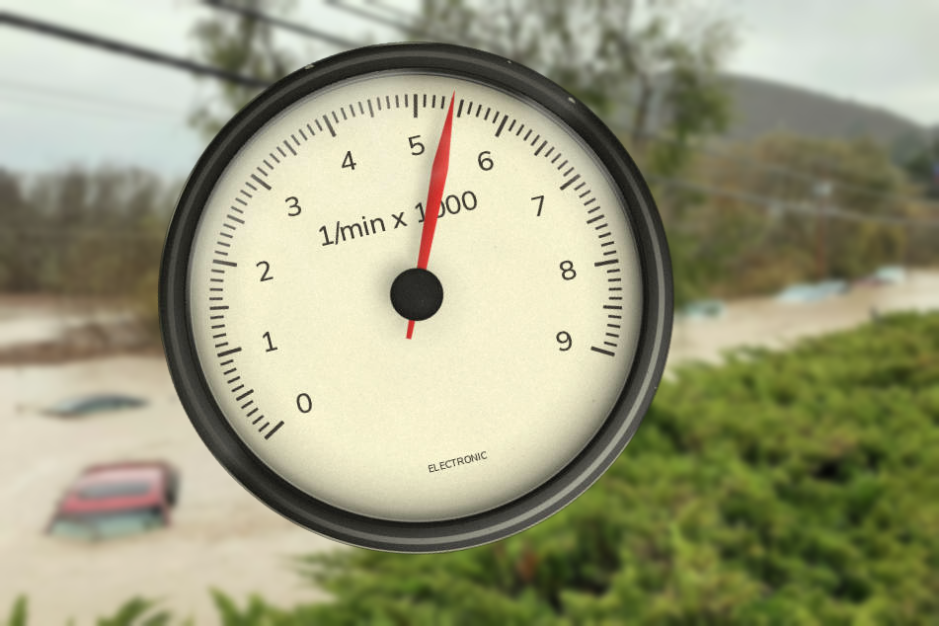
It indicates 5400 rpm
